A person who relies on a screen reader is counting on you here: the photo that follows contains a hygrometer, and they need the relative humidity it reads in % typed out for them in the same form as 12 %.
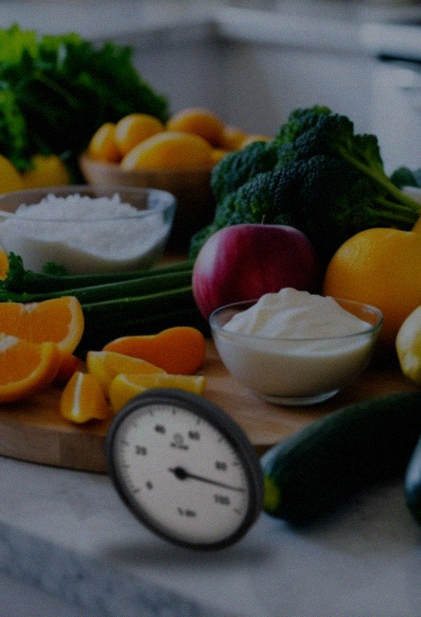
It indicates 90 %
